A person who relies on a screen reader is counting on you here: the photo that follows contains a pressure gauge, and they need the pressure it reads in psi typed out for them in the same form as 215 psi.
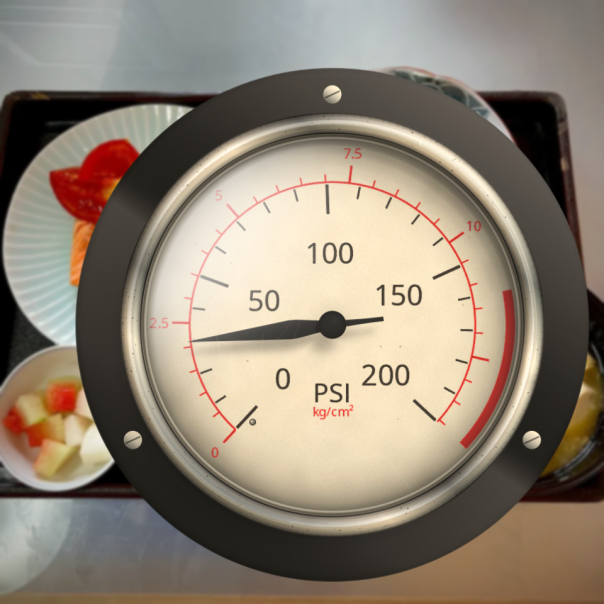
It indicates 30 psi
